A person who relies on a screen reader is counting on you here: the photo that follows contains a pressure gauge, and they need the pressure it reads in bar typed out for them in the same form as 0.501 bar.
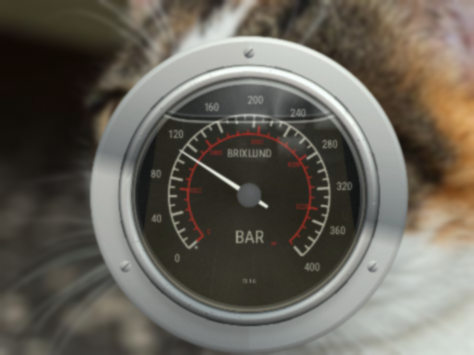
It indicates 110 bar
